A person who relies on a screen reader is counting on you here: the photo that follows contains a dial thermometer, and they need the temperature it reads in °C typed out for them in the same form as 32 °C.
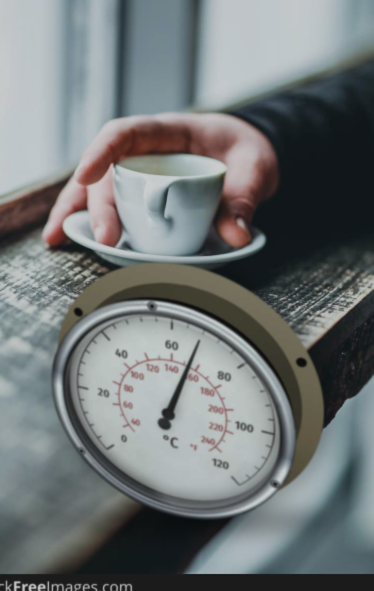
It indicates 68 °C
